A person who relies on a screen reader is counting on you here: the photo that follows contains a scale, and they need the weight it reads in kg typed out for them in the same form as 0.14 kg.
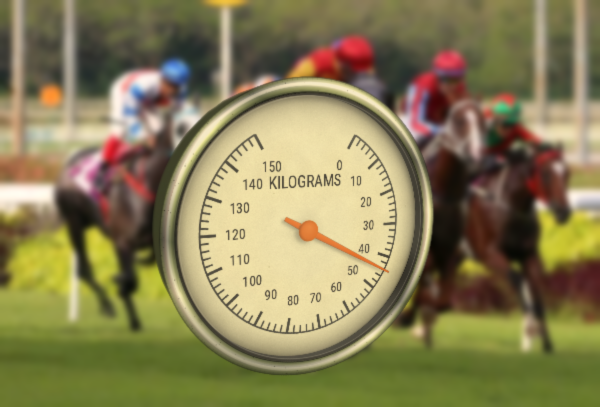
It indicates 44 kg
